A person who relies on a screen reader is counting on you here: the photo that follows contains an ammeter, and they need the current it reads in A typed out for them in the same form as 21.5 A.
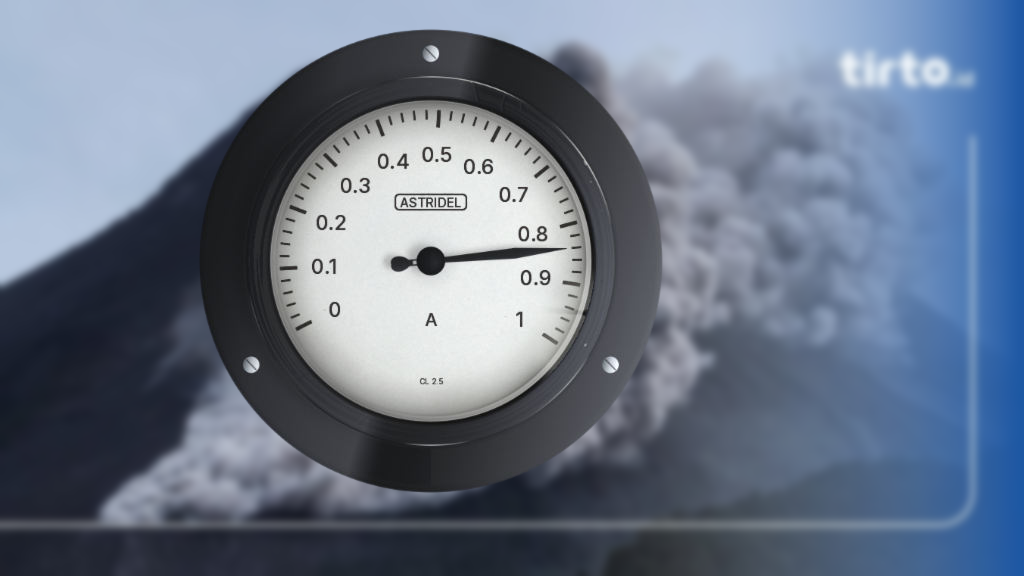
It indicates 0.84 A
